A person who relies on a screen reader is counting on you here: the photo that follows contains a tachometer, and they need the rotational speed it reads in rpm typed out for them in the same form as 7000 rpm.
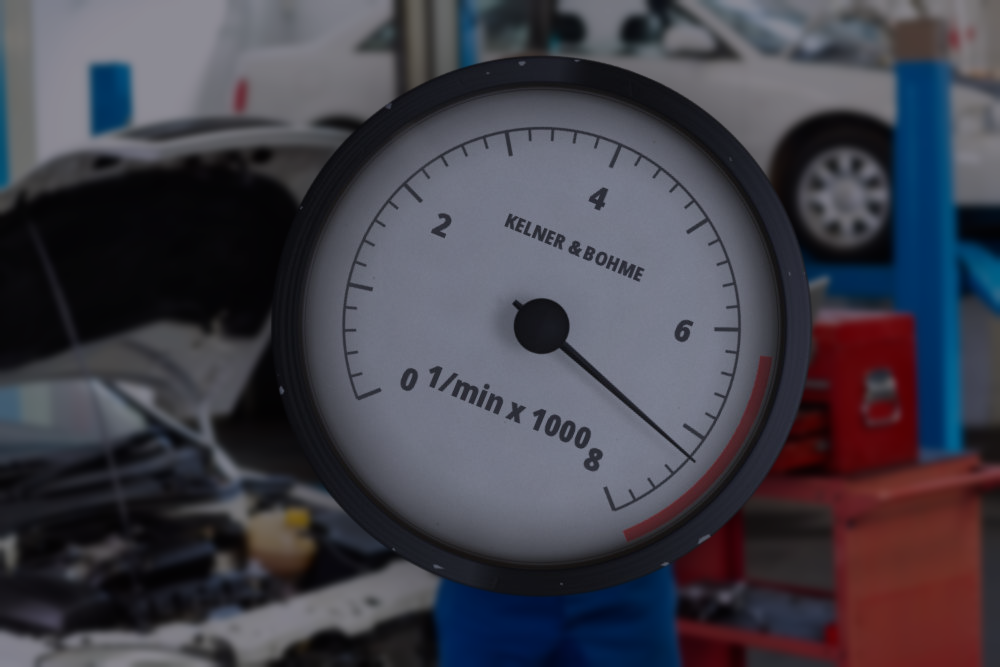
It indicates 7200 rpm
